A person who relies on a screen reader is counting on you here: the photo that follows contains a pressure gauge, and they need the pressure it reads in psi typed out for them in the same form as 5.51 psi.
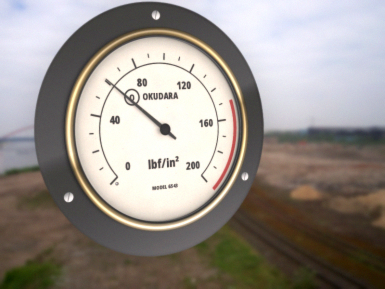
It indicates 60 psi
